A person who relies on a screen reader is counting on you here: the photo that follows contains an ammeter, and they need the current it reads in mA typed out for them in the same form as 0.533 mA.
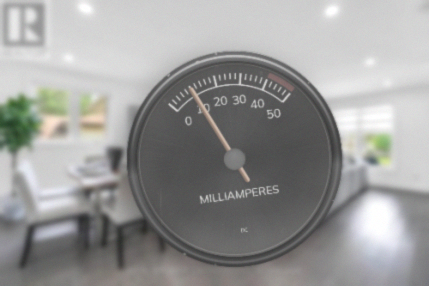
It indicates 10 mA
